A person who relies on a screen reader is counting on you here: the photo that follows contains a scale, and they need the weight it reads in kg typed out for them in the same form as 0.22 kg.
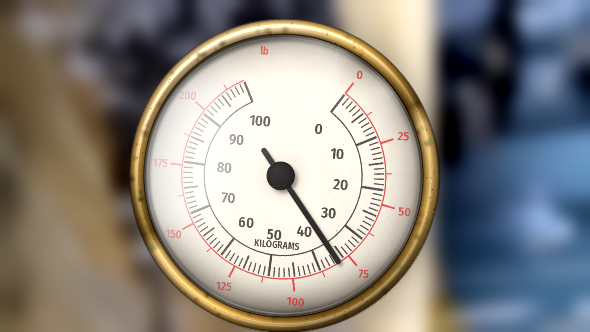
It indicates 36 kg
